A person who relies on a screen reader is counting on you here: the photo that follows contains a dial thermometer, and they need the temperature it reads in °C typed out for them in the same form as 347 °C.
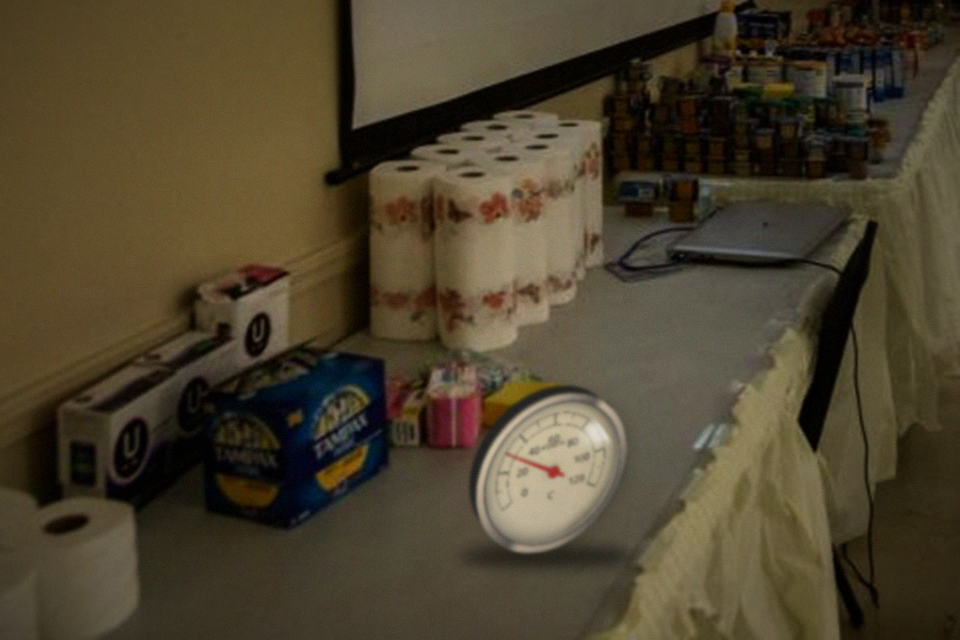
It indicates 30 °C
